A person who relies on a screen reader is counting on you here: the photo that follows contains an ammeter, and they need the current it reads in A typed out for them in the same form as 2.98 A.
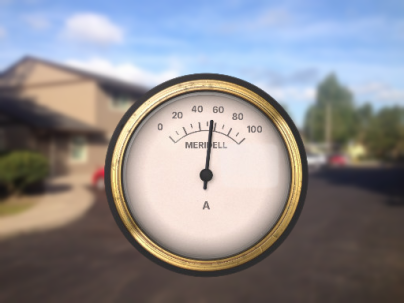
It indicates 55 A
